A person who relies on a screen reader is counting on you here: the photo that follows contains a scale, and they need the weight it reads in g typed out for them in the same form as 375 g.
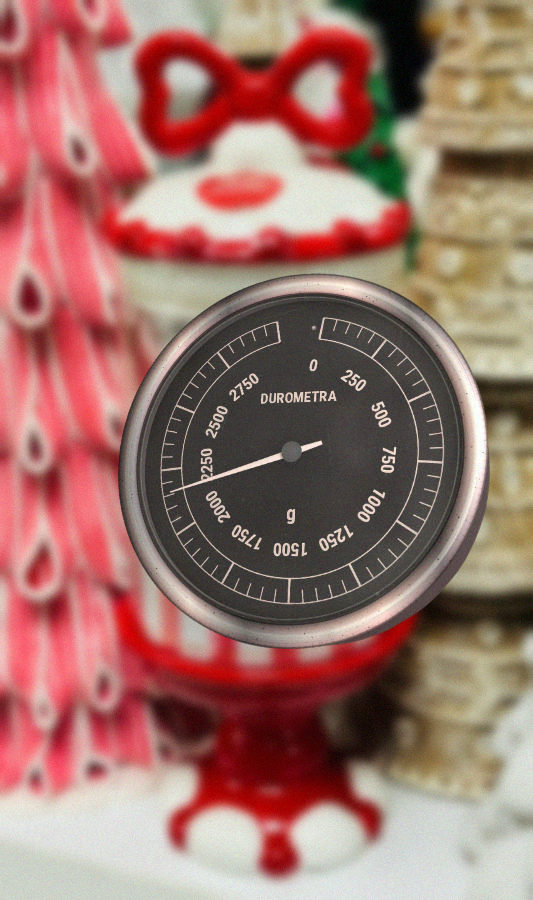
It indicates 2150 g
